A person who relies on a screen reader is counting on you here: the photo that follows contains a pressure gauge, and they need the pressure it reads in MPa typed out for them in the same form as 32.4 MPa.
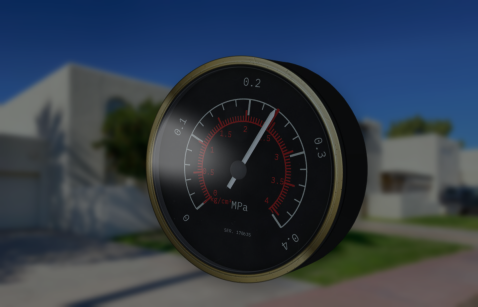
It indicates 0.24 MPa
